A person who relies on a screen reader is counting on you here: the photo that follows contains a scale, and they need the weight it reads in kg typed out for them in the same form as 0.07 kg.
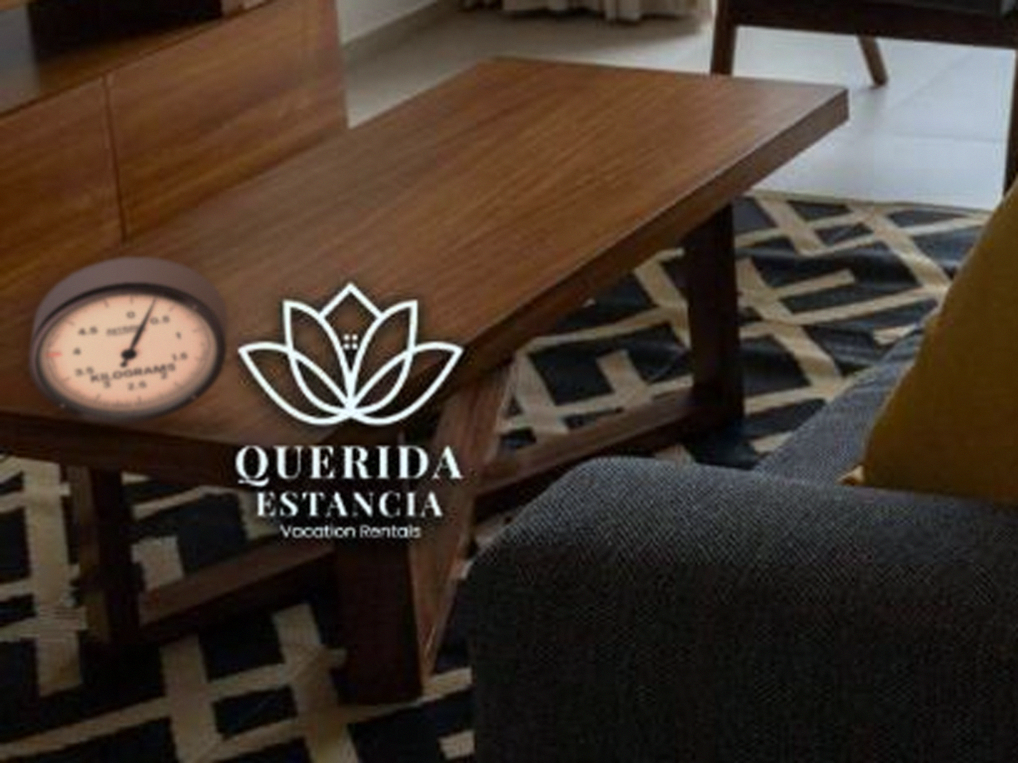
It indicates 0.25 kg
